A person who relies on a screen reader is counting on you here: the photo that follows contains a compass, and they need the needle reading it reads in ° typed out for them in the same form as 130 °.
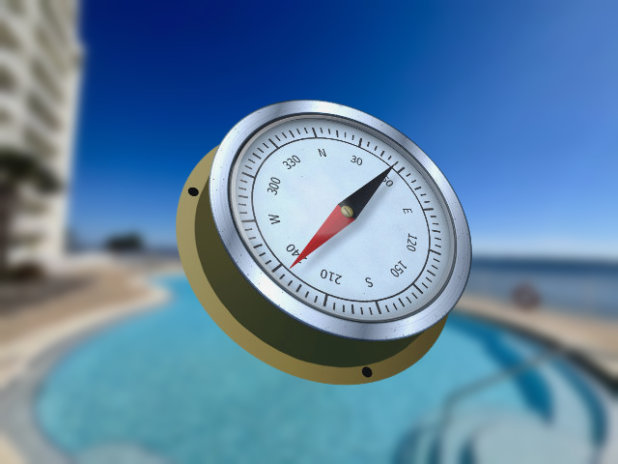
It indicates 235 °
